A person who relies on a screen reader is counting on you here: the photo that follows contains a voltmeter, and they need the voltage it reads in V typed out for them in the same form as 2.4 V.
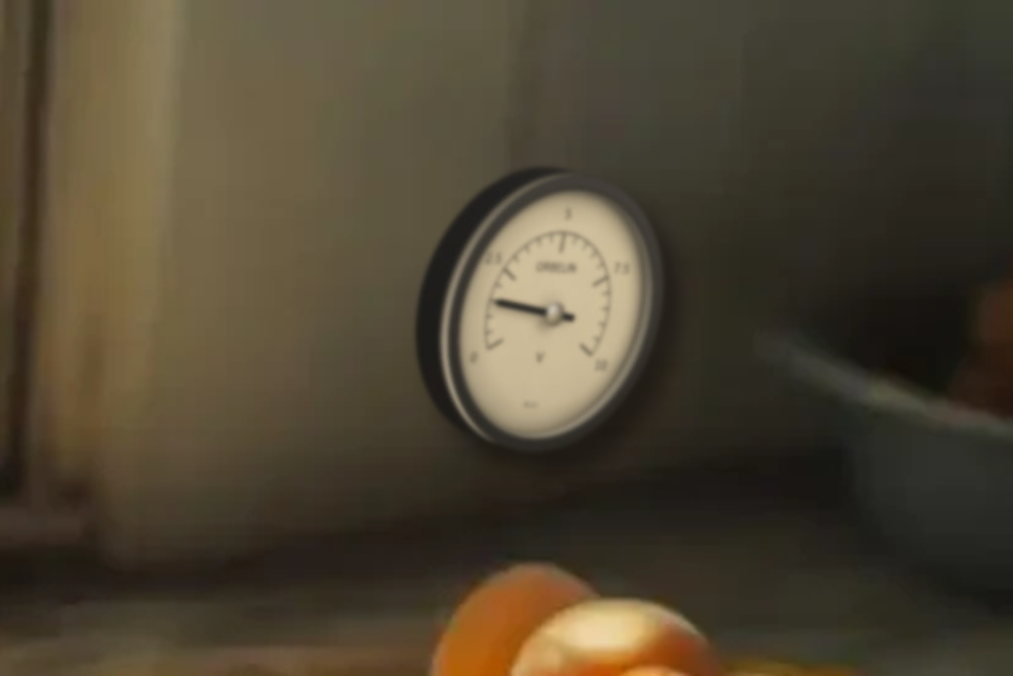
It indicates 1.5 V
